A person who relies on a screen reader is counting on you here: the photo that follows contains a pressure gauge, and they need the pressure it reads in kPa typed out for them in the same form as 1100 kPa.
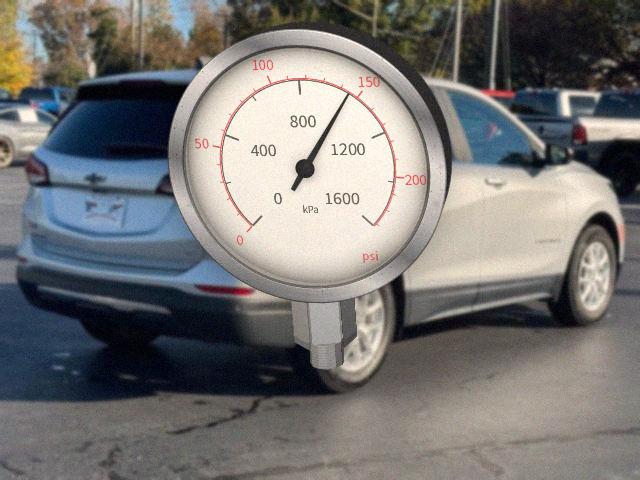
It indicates 1000 kPa
